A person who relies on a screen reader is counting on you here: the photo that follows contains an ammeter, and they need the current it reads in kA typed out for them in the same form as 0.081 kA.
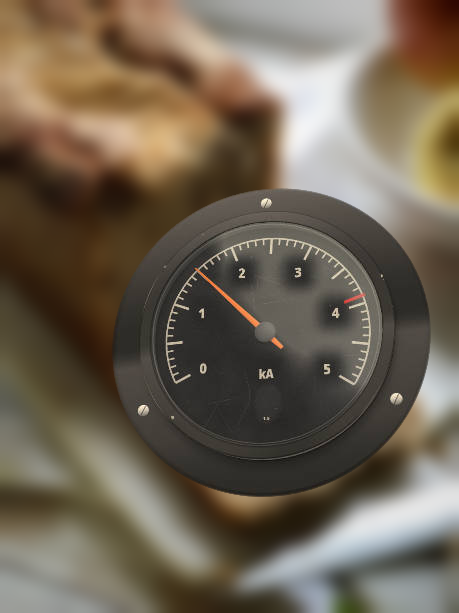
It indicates 1.5 kA
